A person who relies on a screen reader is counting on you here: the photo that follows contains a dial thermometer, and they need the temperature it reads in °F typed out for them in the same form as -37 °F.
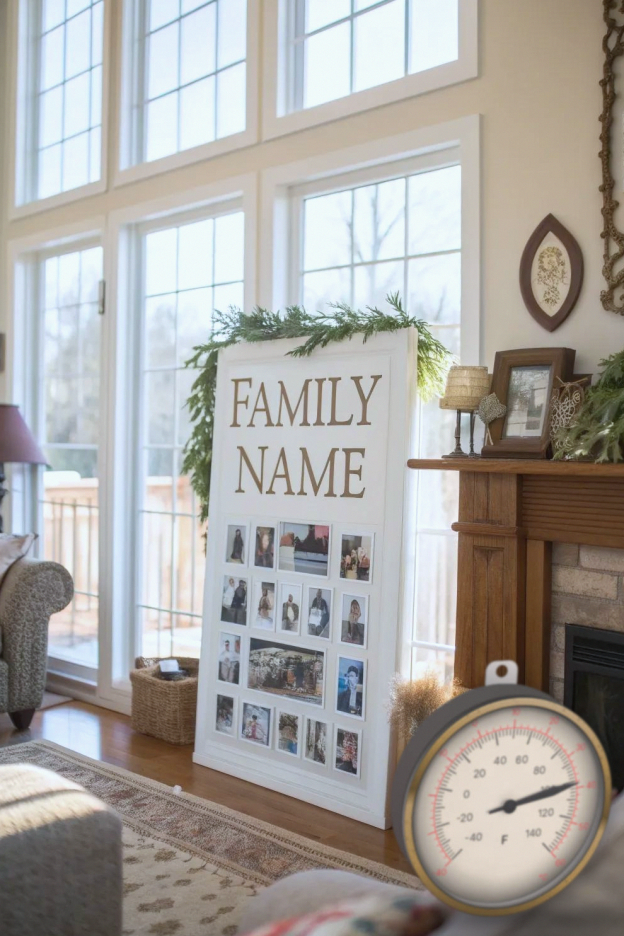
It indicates 100 °F
